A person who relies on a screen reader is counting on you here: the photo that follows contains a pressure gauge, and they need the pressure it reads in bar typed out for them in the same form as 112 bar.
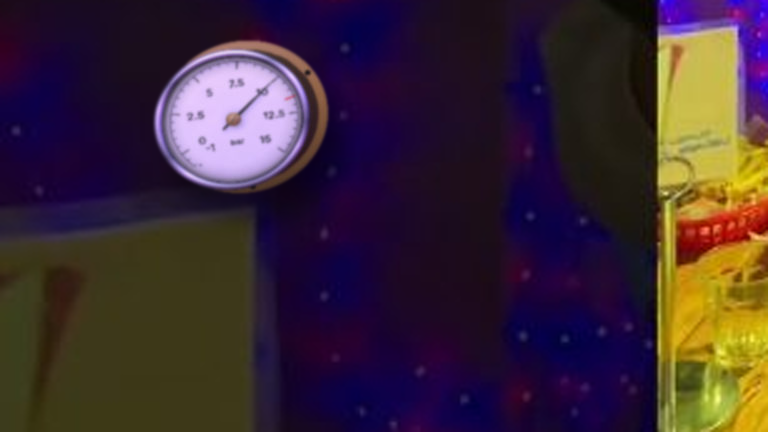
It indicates 10 bar
